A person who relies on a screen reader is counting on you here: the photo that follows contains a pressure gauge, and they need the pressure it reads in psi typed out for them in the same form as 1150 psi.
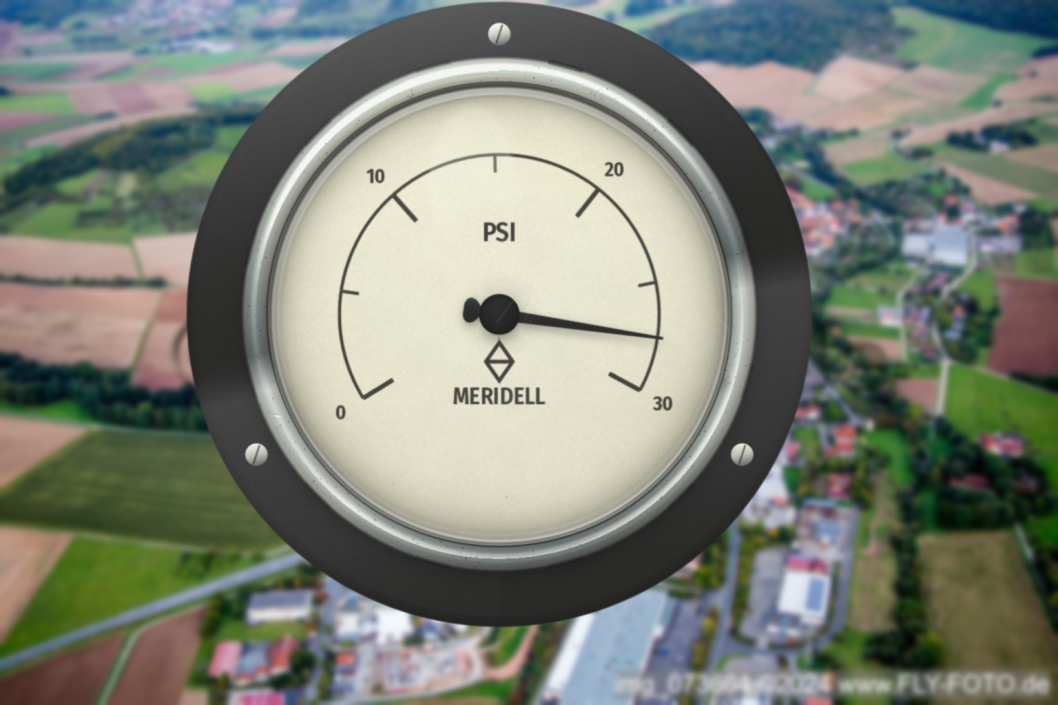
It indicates 27.5 psi
